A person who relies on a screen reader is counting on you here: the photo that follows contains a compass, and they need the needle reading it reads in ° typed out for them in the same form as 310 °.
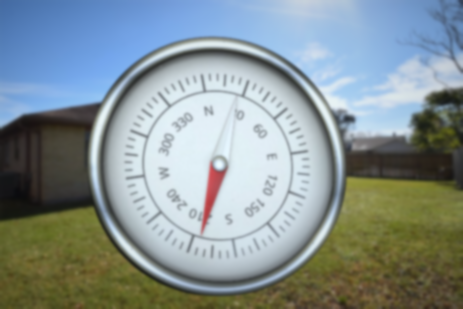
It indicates 205 °
